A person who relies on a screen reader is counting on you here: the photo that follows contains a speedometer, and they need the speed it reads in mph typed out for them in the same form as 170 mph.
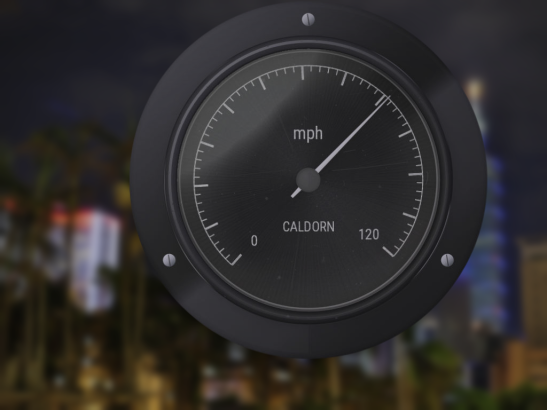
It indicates 81 mph
